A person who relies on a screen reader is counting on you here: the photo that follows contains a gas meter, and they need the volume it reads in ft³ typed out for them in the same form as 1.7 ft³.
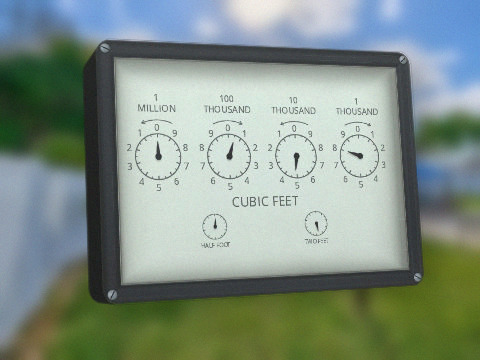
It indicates 4800 ft³
